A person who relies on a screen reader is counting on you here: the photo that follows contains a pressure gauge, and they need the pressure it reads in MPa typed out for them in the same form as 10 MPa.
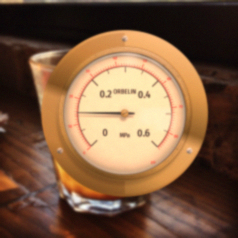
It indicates 0.1 MPa
